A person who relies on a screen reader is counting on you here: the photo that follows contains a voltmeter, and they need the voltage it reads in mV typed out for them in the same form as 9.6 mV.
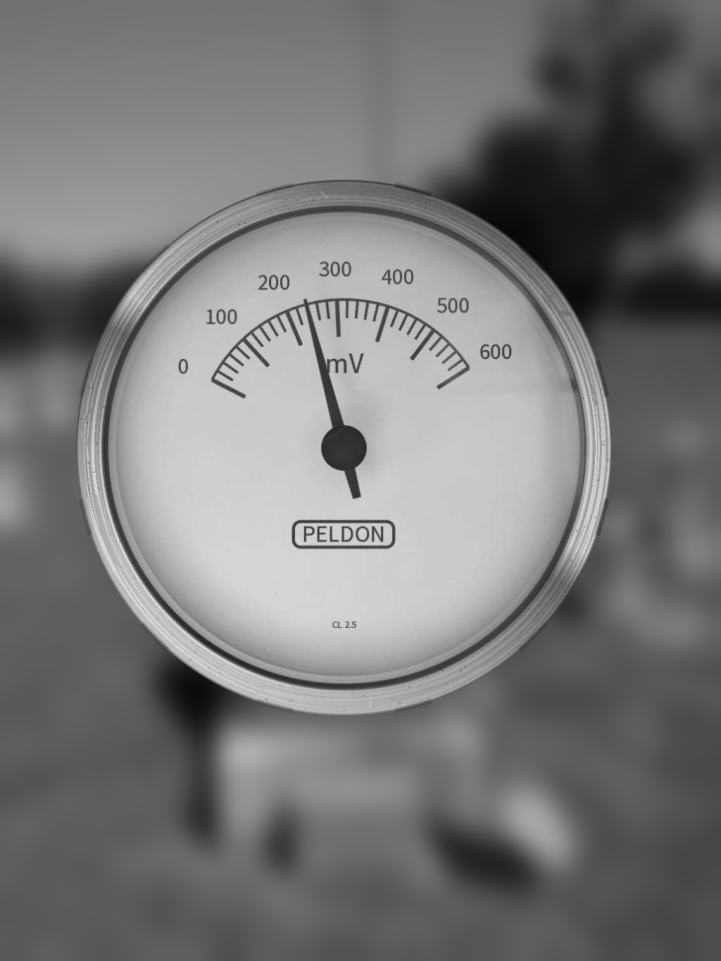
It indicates 240 mV
